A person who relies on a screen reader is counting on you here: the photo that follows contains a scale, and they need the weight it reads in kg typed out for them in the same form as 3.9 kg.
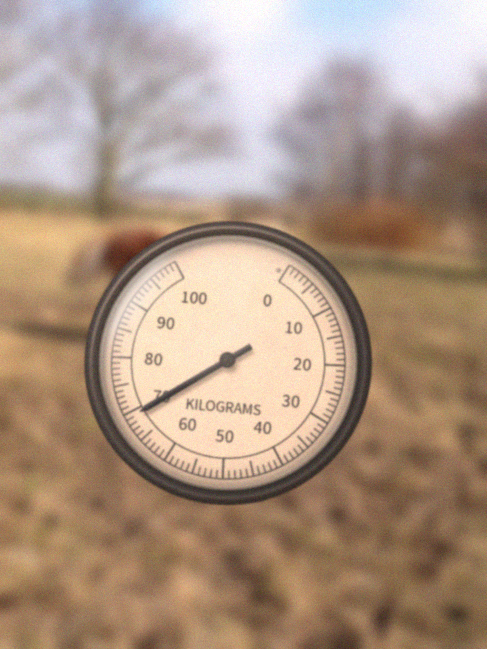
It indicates 69 kg
